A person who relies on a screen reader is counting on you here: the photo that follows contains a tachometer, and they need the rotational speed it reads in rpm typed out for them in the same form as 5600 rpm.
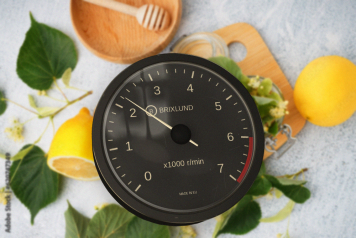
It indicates 2200 rpm
